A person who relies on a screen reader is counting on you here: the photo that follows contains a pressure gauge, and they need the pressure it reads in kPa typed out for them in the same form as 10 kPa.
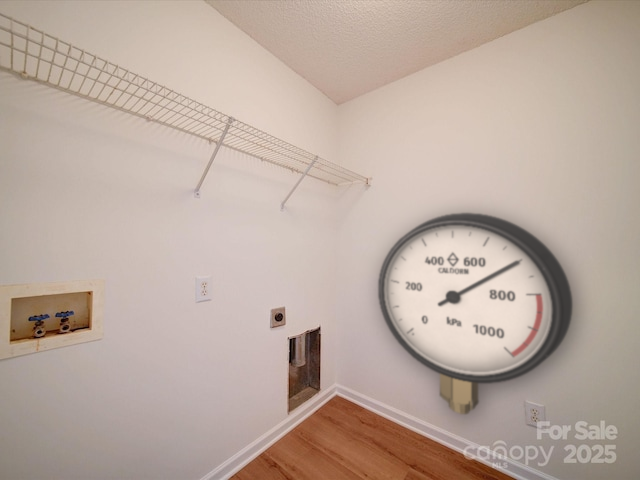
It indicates 700 kPa
